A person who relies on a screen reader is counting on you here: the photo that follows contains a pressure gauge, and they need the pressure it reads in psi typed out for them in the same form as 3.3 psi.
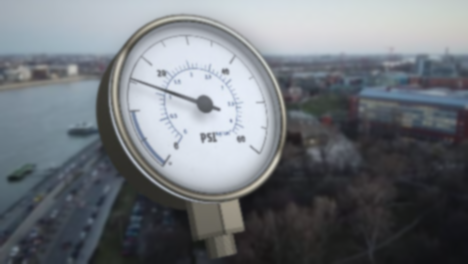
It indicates 15 psi
